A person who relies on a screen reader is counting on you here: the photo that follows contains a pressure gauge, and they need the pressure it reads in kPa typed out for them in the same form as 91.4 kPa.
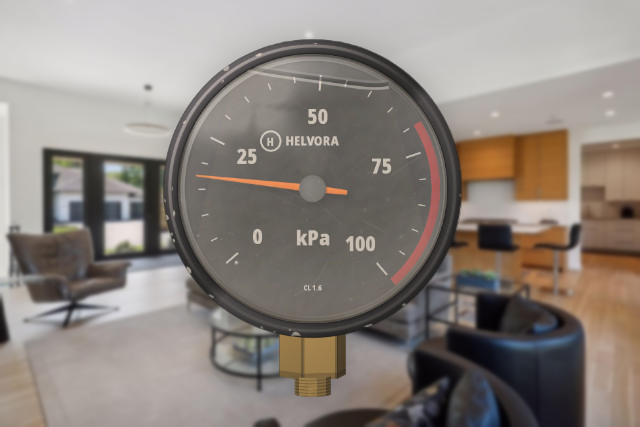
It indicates 17.5 kPa
